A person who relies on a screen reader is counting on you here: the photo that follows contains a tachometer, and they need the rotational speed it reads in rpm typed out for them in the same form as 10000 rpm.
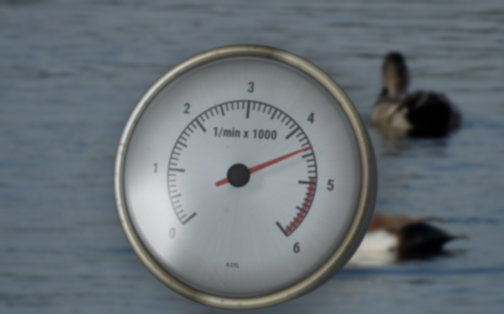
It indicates 4400 rpm
